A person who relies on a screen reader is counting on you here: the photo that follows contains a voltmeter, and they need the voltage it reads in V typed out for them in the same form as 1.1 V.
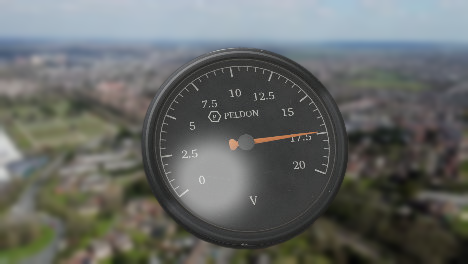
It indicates 17.5 V
